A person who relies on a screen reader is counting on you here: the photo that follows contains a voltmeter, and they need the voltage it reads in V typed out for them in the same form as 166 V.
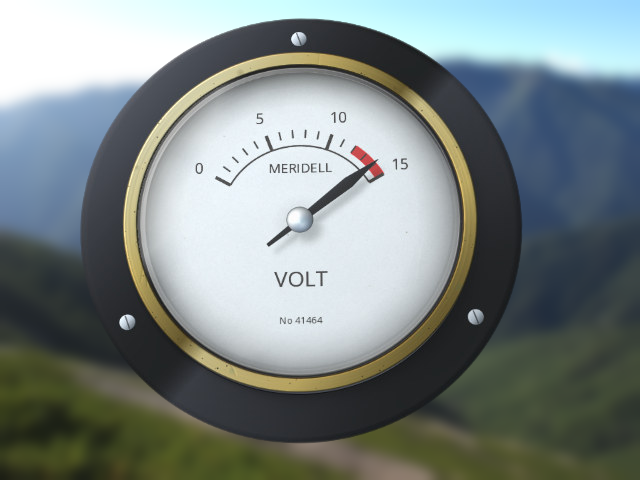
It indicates 14 V
